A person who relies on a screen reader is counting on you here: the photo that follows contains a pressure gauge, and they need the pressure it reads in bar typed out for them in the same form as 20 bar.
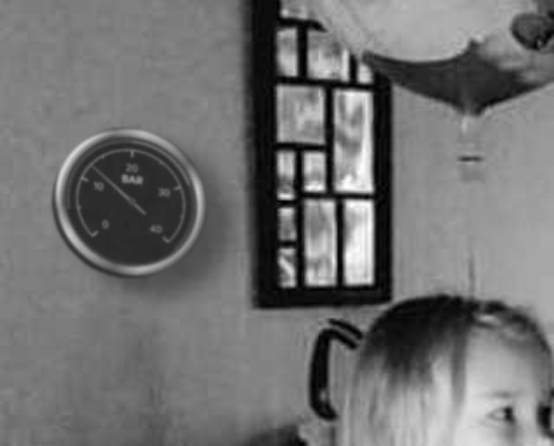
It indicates 12.5 bar
